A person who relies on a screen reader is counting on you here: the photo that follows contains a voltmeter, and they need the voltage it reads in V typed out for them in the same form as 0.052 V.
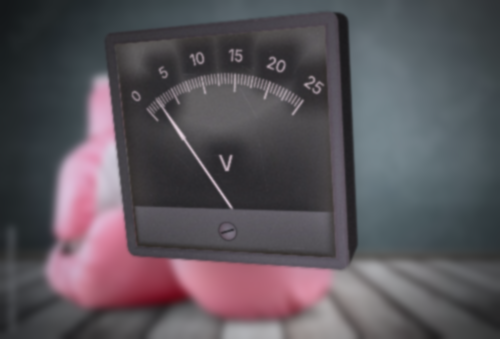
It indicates 2.5 V
